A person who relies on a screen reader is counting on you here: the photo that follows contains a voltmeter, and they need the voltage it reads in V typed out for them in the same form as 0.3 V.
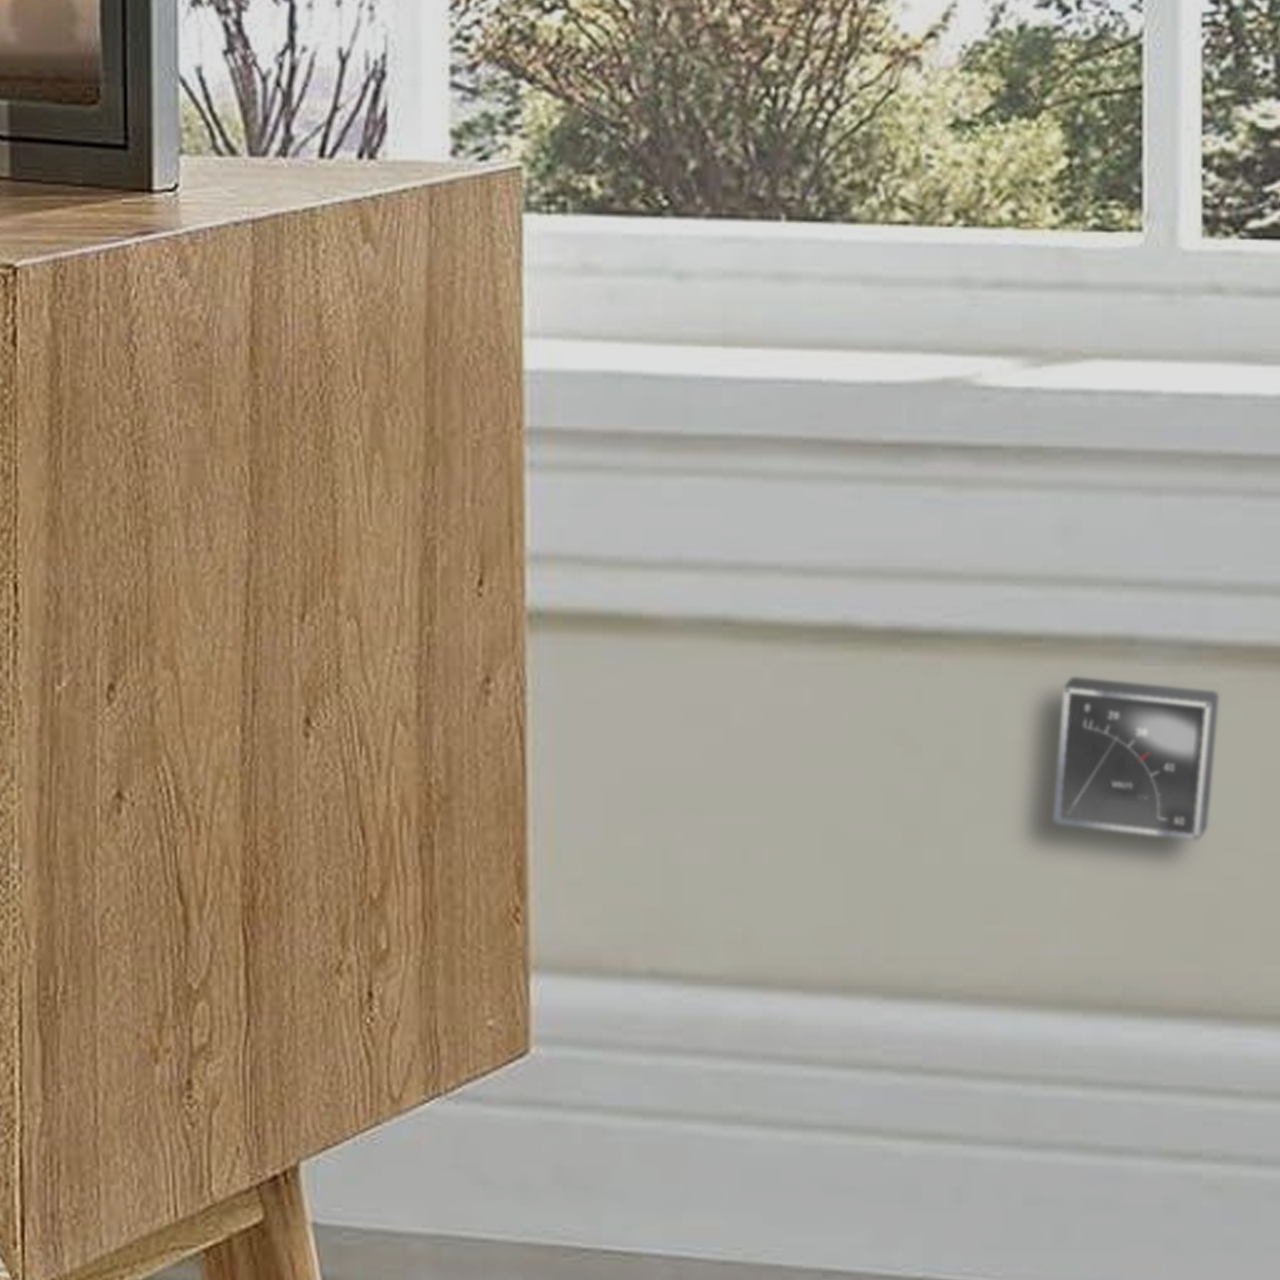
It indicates 25 V
